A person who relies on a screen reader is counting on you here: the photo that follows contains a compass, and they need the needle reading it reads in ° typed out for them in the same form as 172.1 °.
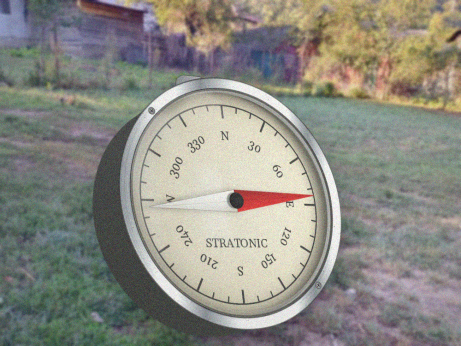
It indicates 85 °
